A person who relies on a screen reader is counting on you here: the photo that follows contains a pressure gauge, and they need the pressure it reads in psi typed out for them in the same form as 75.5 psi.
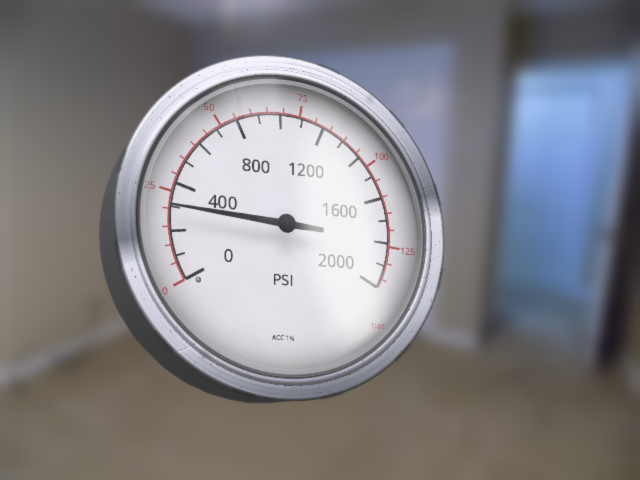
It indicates 300 psi
